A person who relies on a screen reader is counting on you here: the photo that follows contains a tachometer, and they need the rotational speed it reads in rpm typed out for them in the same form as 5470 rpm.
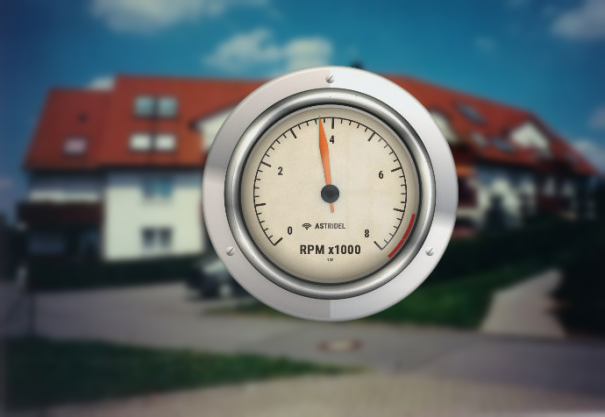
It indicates 3700 rpm
